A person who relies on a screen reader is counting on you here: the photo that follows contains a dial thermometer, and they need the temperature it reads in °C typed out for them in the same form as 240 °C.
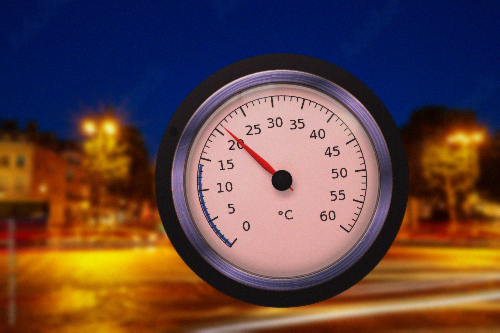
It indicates 21 °C
